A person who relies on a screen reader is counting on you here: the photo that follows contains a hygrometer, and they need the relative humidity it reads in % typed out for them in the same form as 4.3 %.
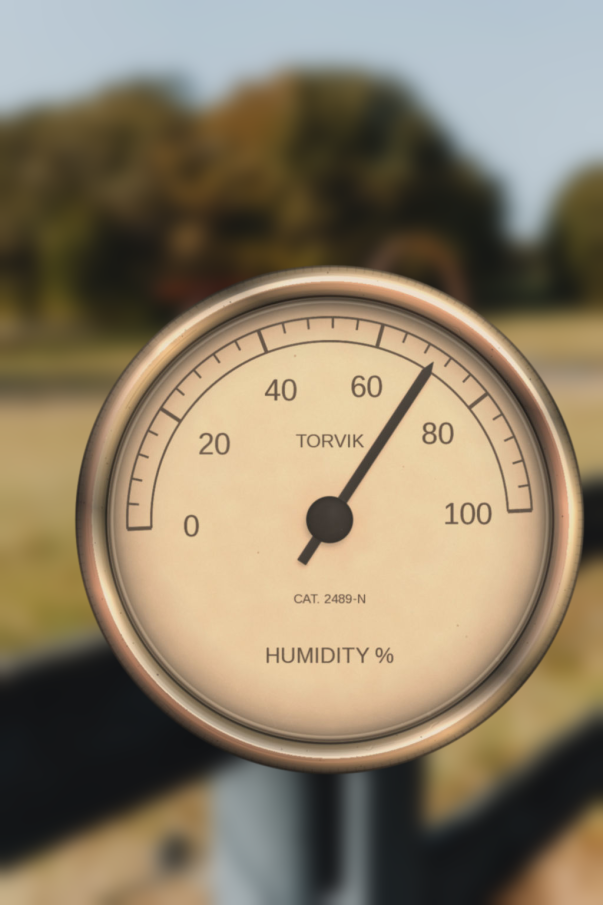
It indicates 70 %
